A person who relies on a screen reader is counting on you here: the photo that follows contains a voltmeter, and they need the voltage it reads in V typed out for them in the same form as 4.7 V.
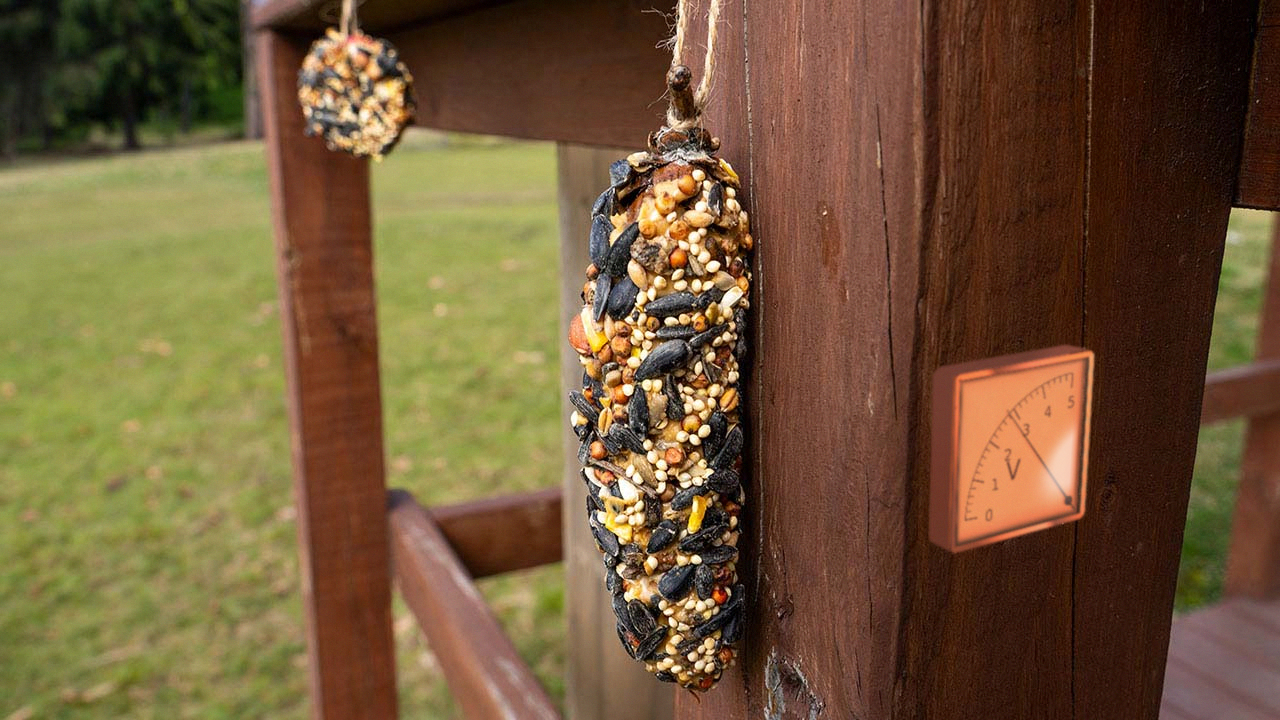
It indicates 2.8 V
